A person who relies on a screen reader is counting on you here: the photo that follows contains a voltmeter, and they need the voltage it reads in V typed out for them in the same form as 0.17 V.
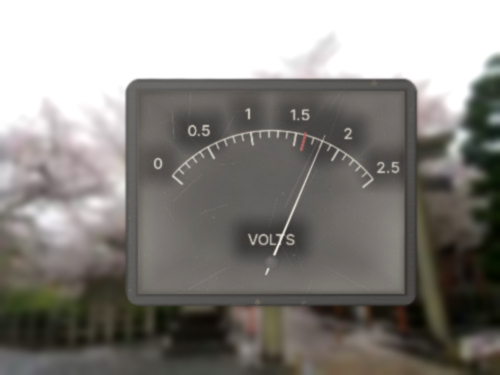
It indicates 1.8 V
